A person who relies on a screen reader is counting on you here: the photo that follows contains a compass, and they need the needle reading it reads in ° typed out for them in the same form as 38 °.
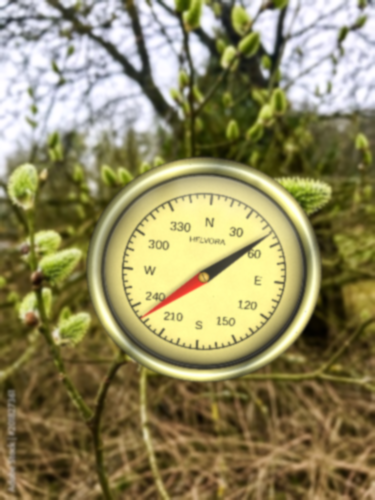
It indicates 230 °
